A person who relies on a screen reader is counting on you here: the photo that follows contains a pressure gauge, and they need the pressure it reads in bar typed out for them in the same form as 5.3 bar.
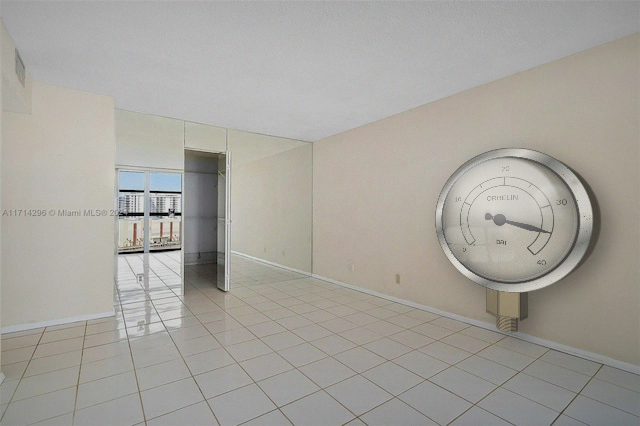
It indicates 35 bar
